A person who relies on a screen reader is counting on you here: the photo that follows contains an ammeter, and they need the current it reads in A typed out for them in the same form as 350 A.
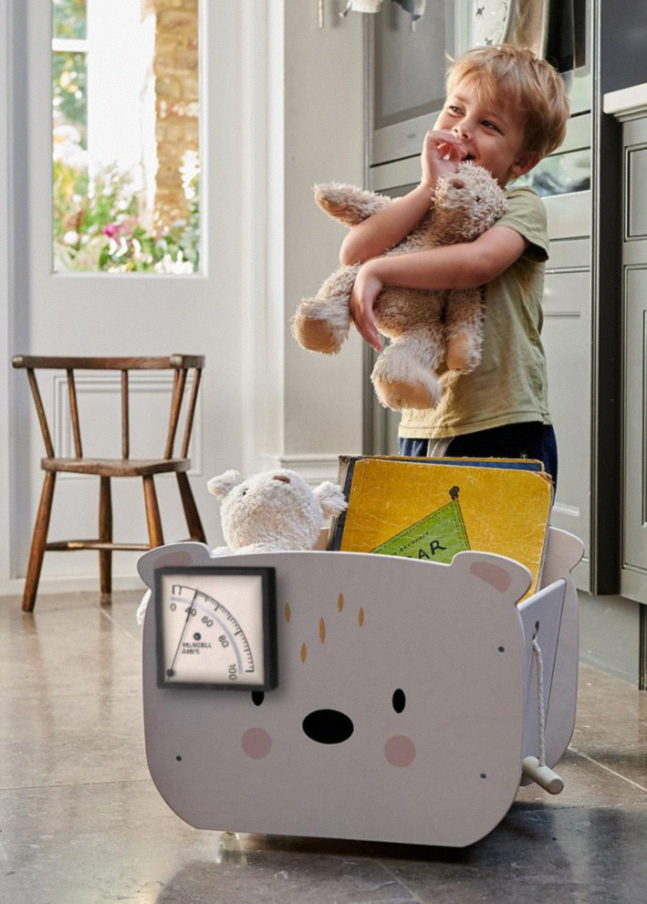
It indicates 40 A
